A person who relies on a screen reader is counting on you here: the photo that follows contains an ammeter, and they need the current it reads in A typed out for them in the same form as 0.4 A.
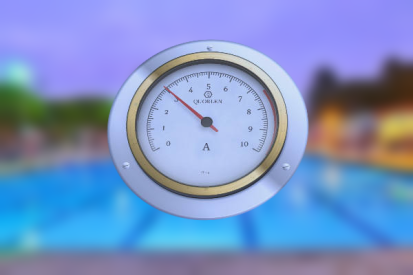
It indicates 3 A
